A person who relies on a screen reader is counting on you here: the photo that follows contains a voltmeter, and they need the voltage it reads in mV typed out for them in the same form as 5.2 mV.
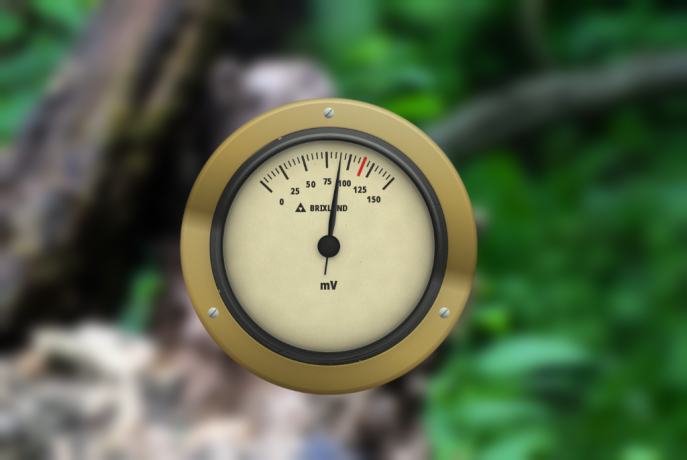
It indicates 90 mV
